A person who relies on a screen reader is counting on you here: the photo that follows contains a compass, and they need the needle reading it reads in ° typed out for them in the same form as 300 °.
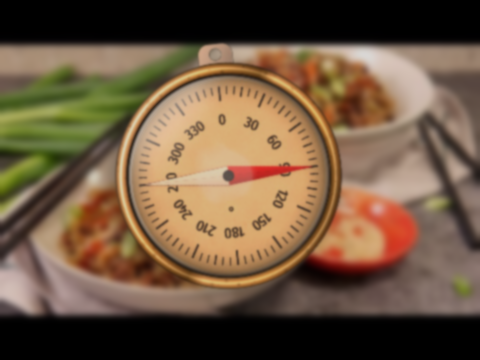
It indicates 90 °
